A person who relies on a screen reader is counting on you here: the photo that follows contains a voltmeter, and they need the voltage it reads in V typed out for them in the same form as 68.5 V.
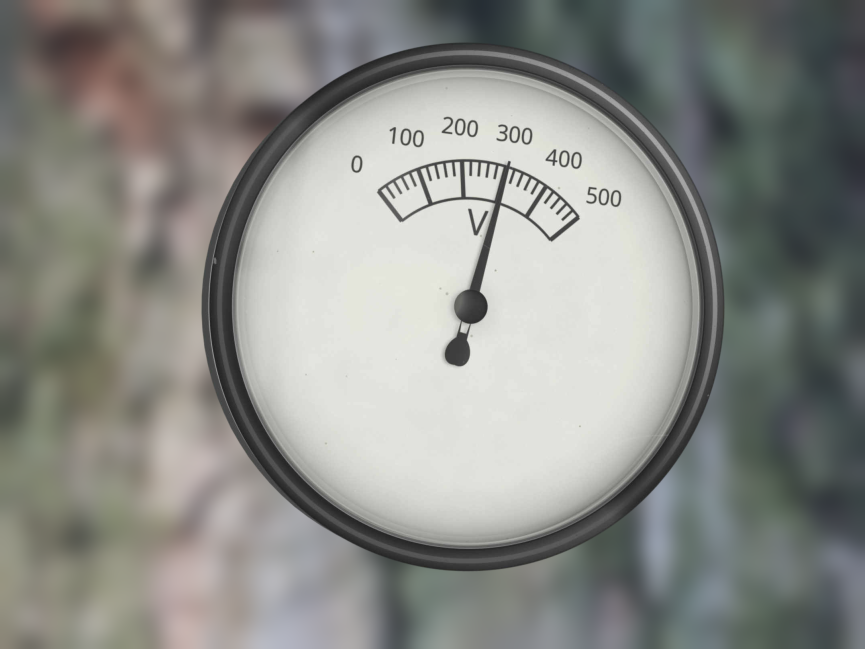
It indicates 300 V
